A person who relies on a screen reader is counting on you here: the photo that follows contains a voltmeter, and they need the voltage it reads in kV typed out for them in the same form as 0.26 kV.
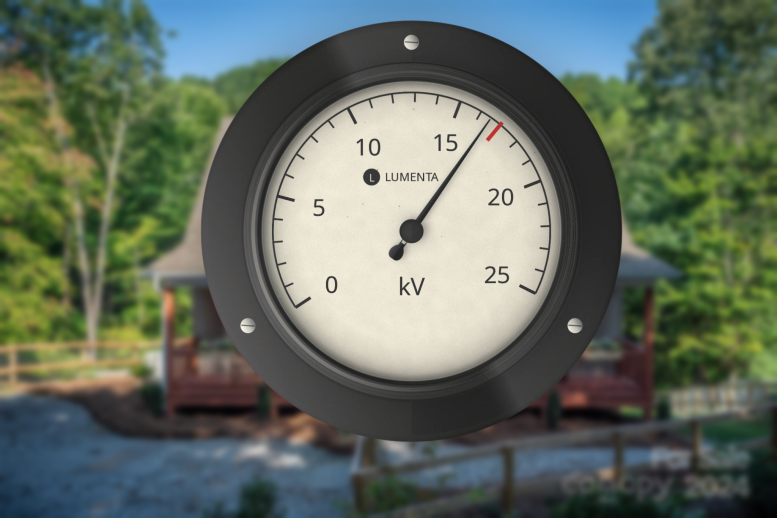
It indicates 16.5 kV
